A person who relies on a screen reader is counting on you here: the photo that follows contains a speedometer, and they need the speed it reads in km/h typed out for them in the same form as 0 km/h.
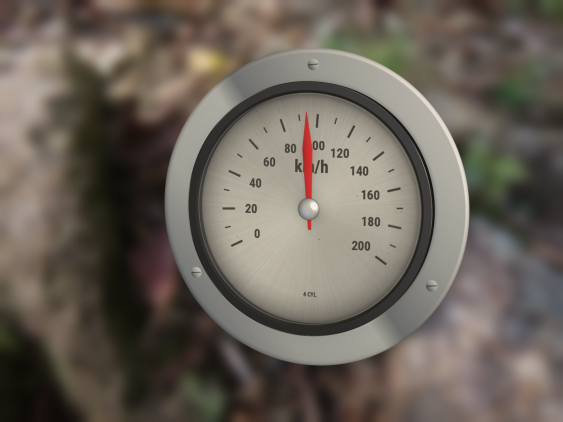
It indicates 95 km/h
